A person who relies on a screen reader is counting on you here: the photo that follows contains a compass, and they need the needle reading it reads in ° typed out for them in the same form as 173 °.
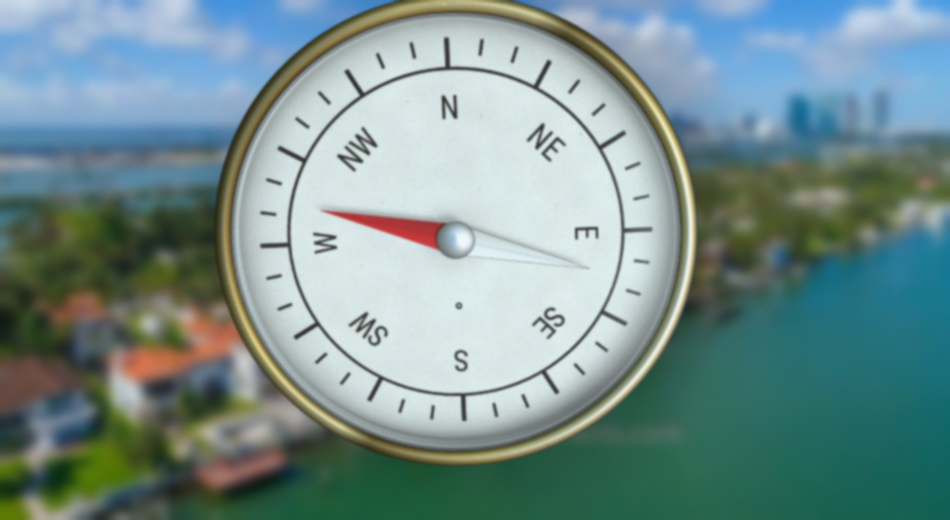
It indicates 285 °
